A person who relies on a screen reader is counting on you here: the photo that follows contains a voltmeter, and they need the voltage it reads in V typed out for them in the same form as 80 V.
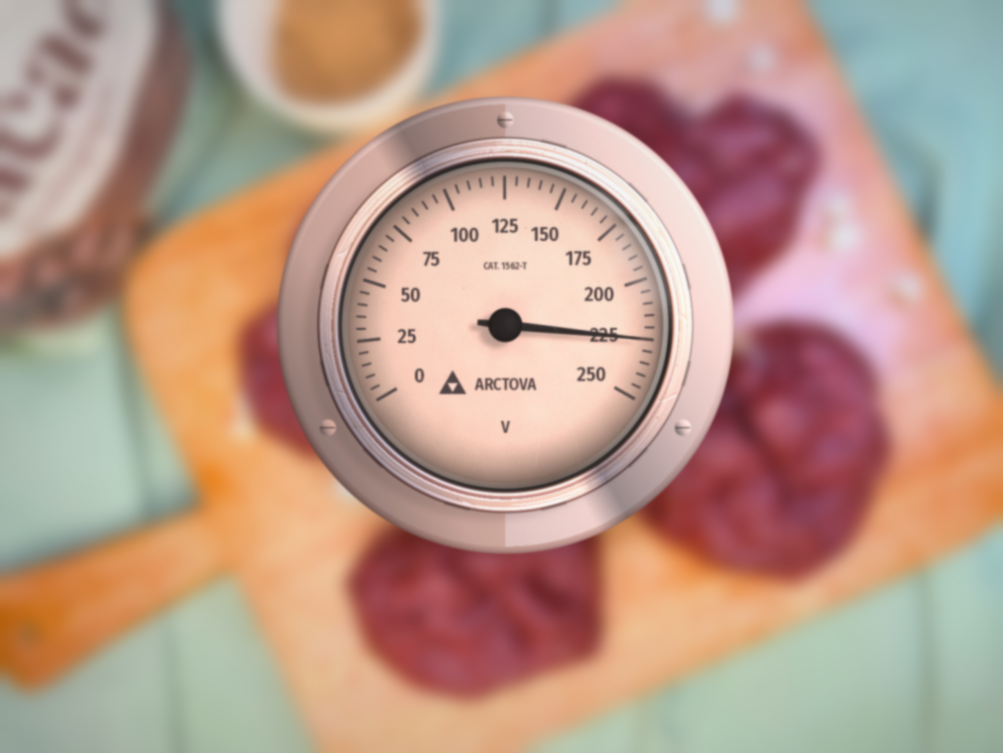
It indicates 225 V
